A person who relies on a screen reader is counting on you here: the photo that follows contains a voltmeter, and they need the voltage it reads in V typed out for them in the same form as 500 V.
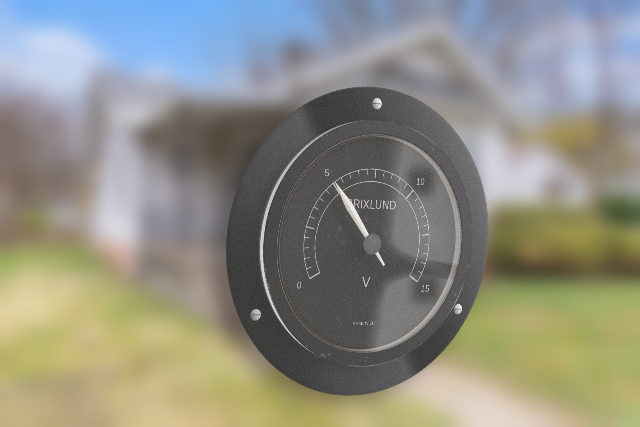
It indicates 5 V
